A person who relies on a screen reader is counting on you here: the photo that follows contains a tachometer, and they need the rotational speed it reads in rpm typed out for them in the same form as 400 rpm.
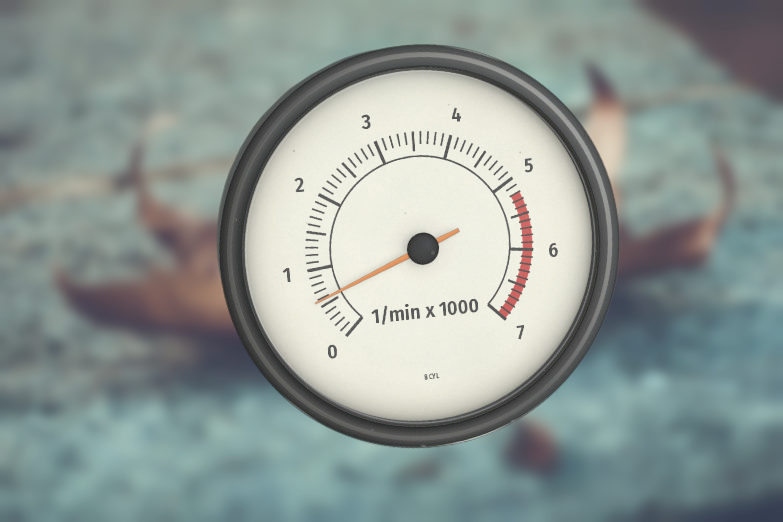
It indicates 600 rpm
